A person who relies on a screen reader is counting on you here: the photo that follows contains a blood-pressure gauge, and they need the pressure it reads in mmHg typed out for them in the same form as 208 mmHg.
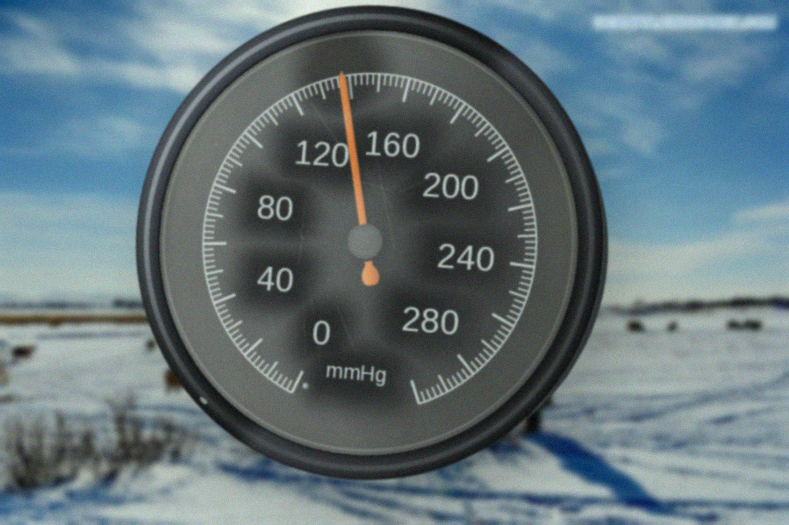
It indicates 138 mmHg
